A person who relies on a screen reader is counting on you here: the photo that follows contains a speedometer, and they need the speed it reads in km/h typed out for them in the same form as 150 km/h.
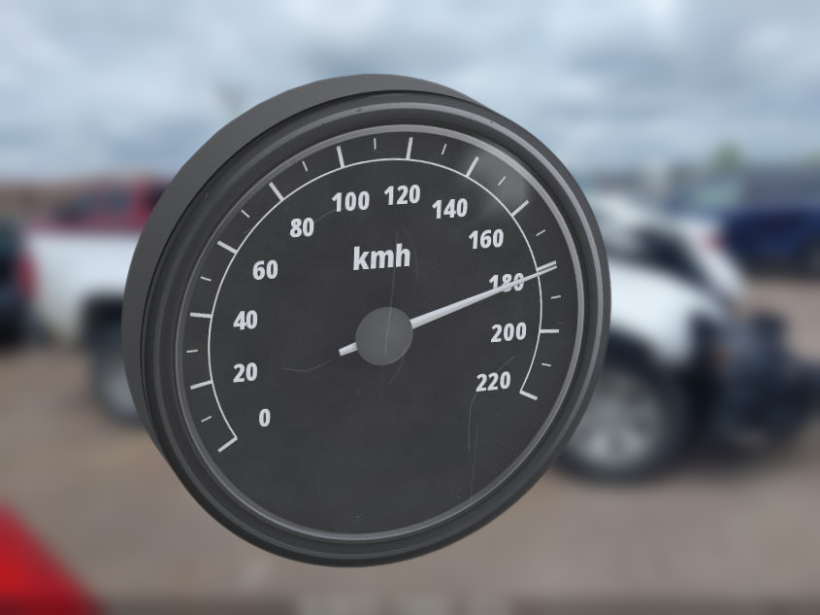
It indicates 180 km/h
